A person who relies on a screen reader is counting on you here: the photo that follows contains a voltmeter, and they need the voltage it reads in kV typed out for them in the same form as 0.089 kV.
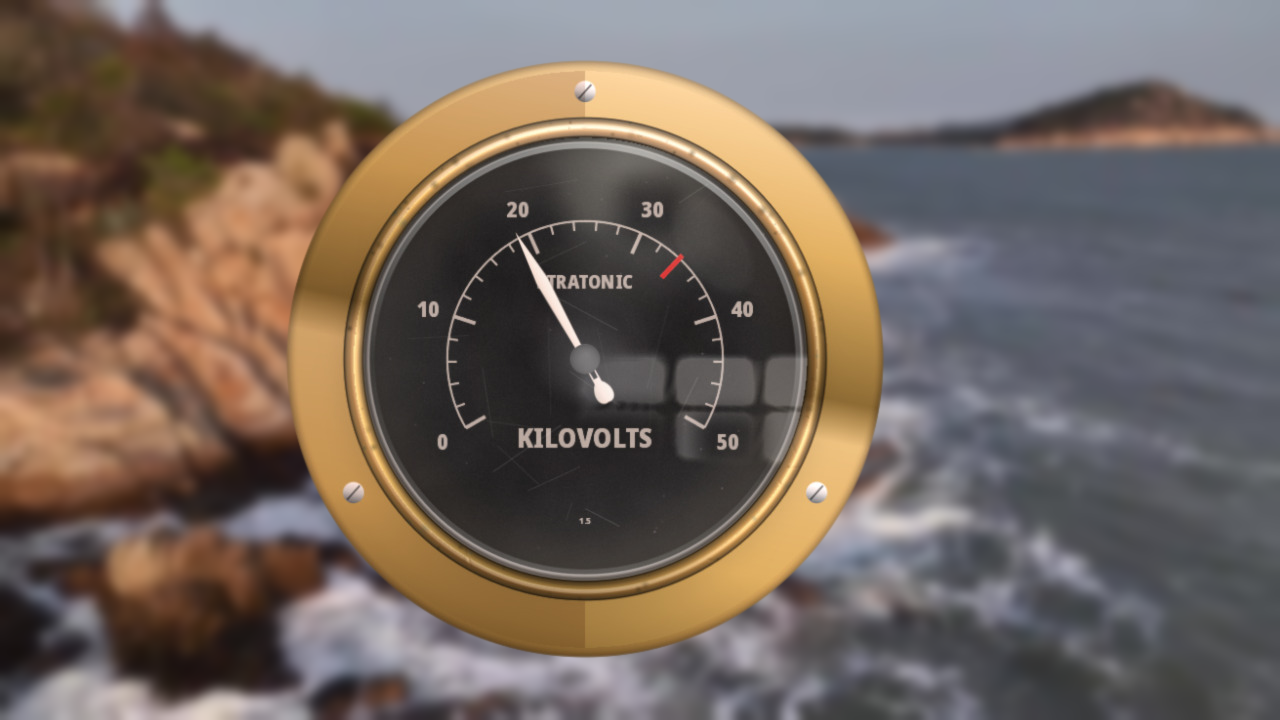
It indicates 19 kV
